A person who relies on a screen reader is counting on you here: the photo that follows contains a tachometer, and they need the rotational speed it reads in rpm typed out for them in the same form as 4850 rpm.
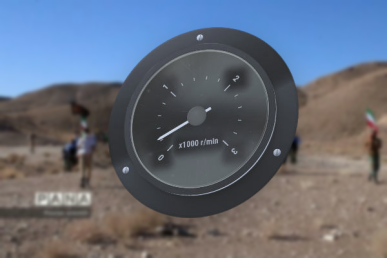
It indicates 200 rpm
